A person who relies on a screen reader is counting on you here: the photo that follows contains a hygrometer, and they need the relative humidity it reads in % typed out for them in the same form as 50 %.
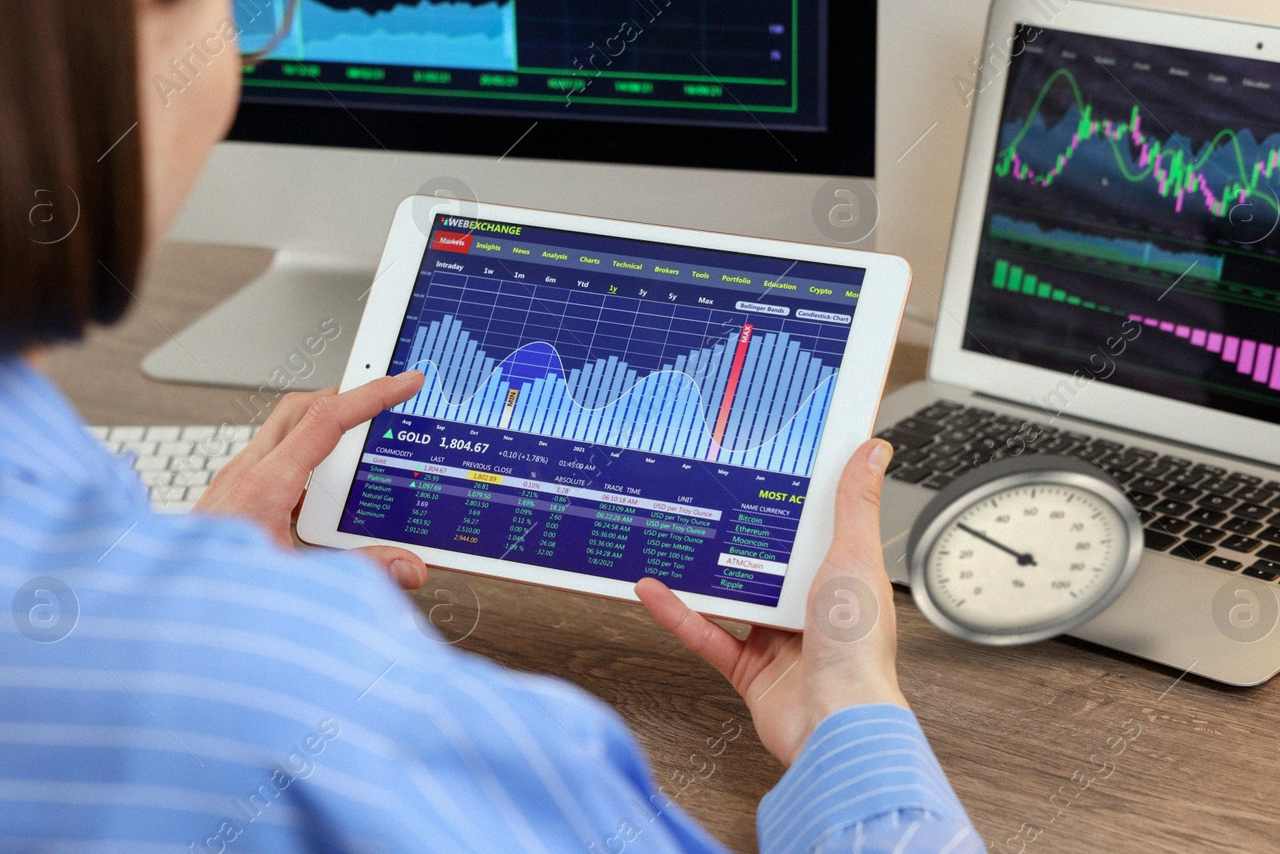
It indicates 30 %
